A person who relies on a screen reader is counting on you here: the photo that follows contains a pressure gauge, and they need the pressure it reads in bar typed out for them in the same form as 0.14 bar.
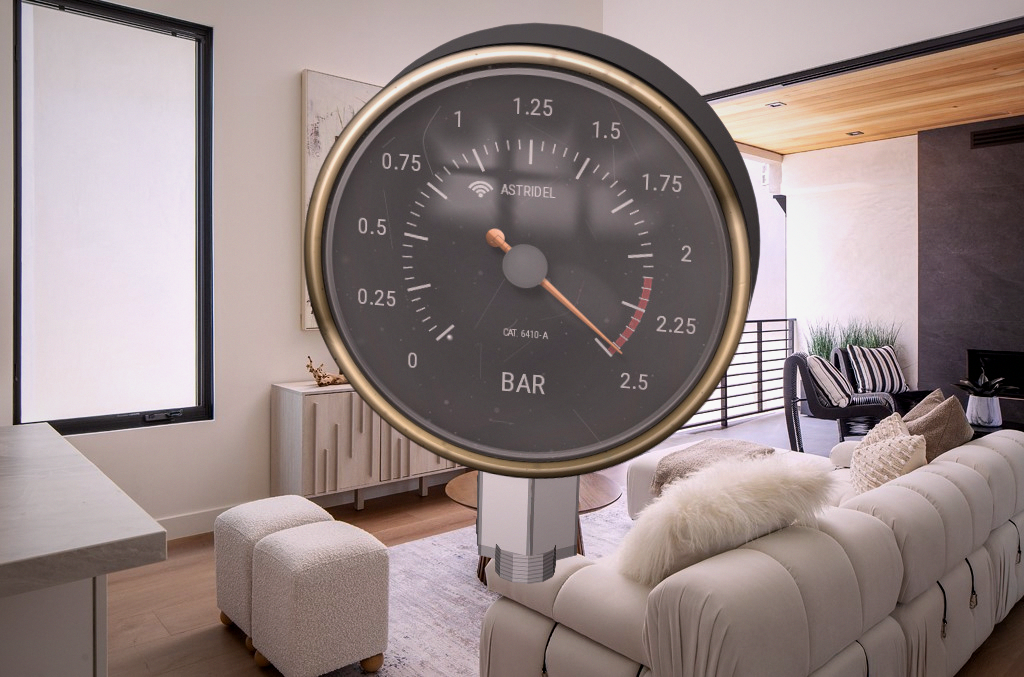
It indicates 2.45 bar
